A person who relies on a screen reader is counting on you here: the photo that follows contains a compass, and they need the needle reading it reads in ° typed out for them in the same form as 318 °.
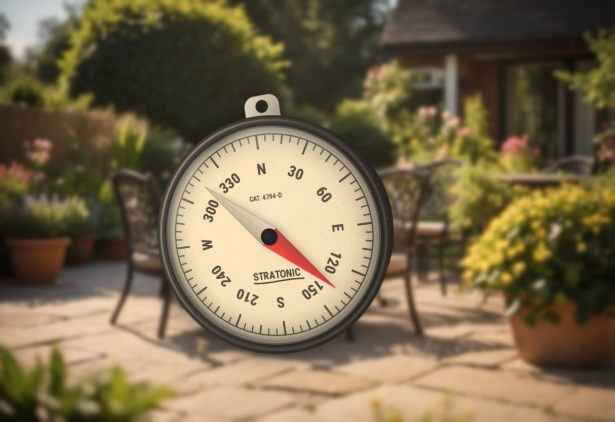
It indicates 135 °
